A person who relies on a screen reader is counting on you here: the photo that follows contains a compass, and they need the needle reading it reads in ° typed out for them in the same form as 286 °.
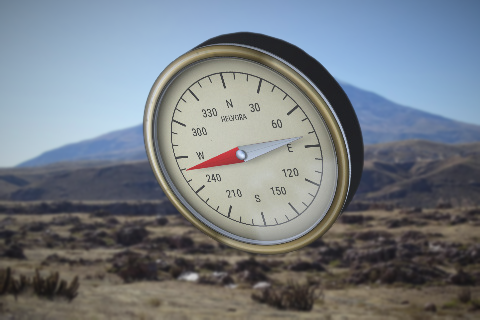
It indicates 260 °
